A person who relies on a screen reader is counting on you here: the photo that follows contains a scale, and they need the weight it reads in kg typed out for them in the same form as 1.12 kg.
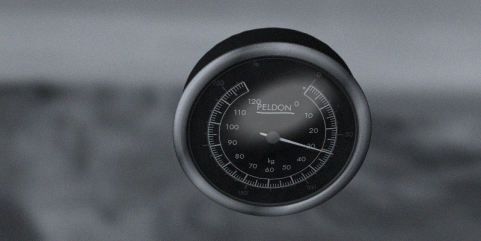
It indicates 30 kg
